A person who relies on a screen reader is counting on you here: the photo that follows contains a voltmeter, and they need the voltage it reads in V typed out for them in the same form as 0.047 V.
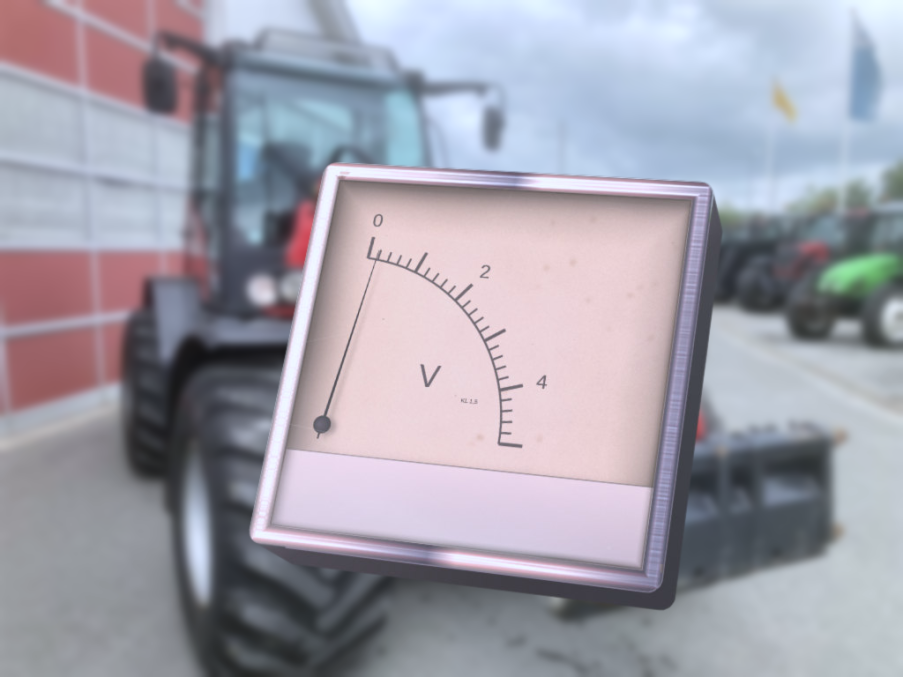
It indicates 0.2 V
